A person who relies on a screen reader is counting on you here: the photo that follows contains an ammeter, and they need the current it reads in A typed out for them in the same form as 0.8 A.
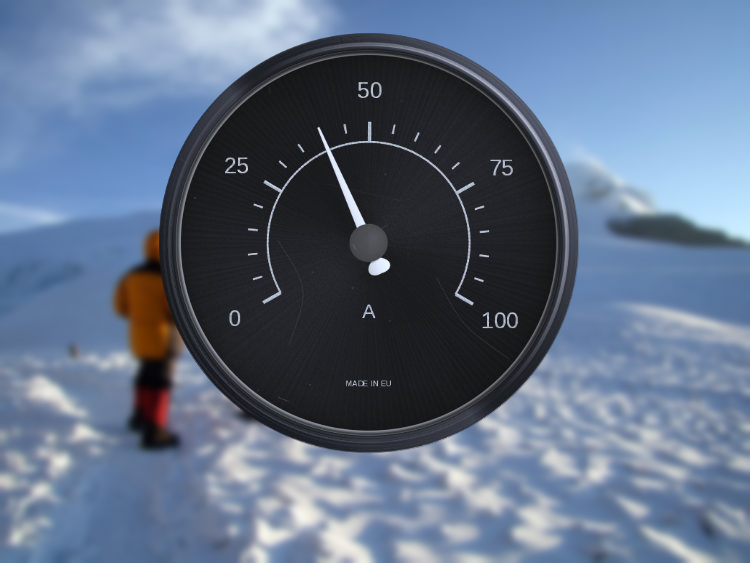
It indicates 40 A
